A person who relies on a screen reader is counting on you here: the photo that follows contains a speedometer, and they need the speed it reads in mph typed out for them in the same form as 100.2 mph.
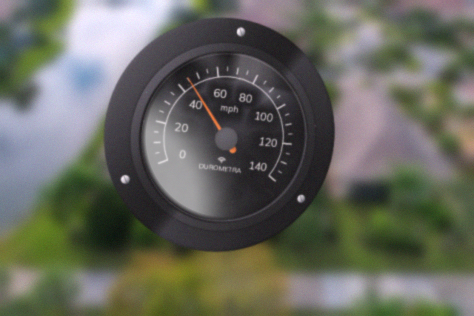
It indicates 45 mph
